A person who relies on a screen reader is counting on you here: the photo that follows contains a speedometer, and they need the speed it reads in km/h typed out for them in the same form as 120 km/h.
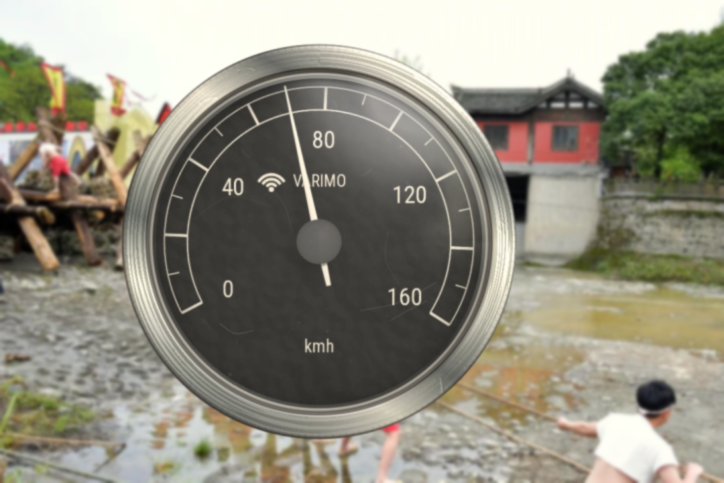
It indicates 70 km/h
